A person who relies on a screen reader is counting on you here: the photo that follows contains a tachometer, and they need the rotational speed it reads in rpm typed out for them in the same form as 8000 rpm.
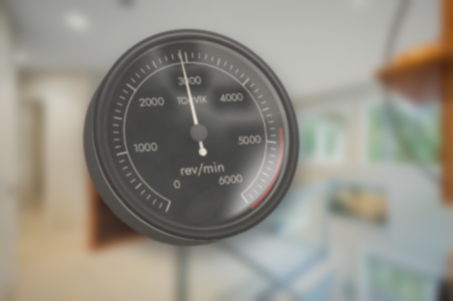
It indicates 2900 rpm
